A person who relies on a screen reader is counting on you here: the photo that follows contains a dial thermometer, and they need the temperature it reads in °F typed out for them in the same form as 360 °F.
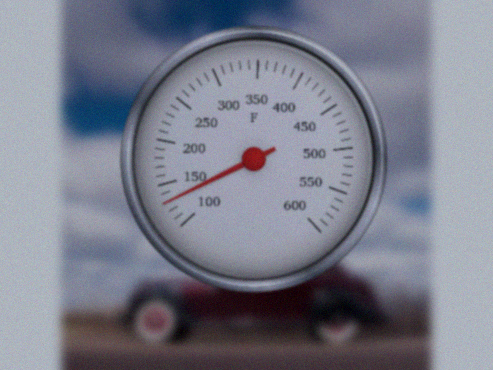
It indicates 130 °F
